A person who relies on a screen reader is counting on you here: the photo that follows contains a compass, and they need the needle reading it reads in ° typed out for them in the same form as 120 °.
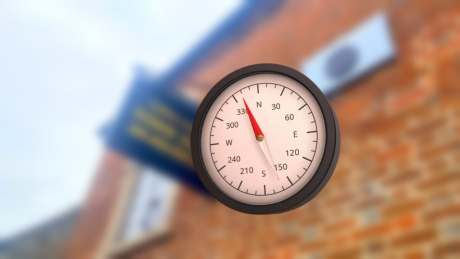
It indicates 340 °
